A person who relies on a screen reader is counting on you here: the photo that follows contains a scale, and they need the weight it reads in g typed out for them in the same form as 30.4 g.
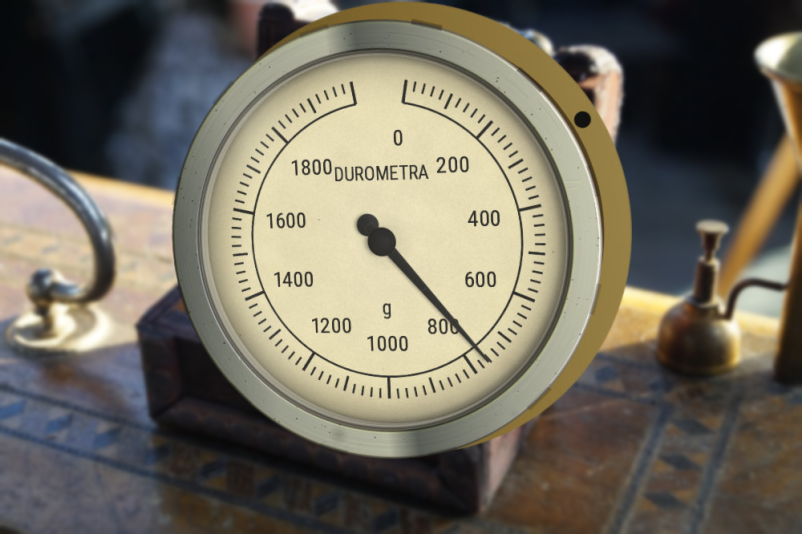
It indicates 760 g
